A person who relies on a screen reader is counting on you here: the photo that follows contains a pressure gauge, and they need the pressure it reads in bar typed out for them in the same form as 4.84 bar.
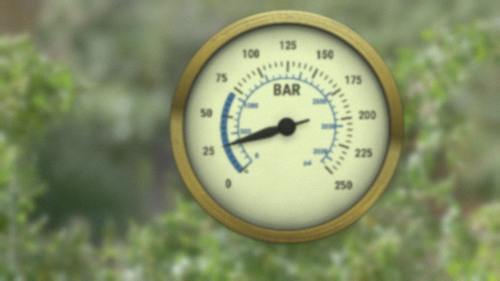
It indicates 25 bar
